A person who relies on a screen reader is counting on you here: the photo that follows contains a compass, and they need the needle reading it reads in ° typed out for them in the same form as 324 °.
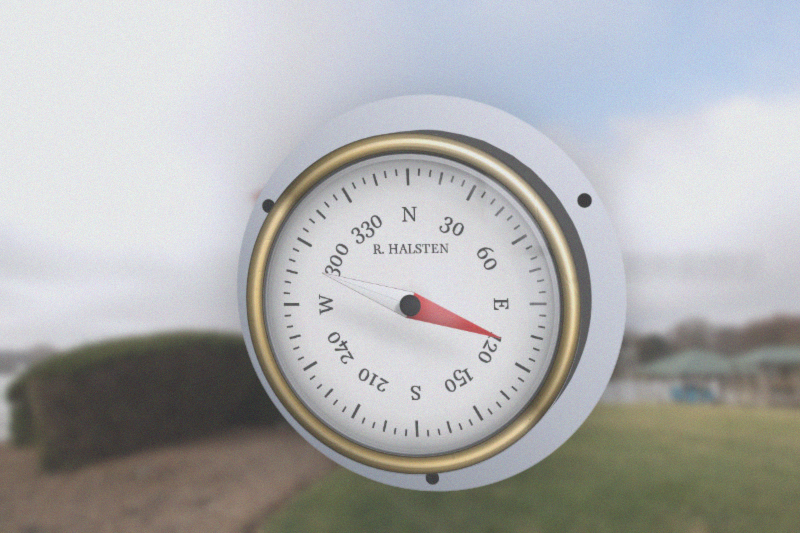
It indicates 110 °
